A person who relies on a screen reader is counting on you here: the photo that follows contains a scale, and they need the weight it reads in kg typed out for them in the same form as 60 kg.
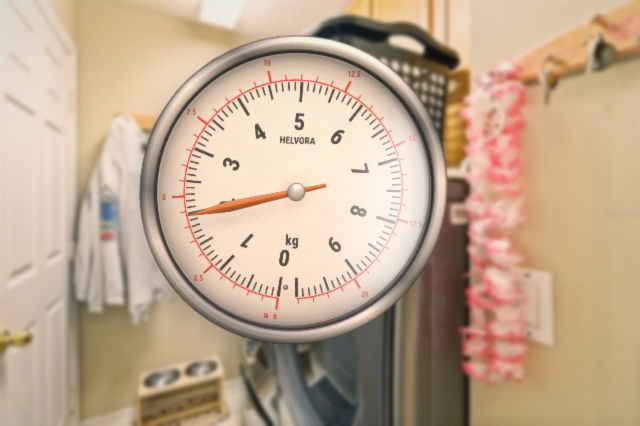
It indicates 2 kg
